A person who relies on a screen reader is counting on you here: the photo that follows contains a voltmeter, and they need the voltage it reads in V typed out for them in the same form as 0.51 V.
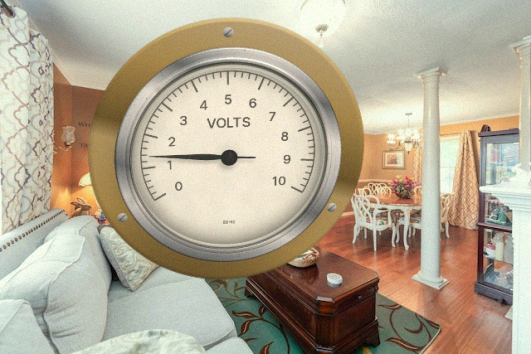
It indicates 1.4 V
